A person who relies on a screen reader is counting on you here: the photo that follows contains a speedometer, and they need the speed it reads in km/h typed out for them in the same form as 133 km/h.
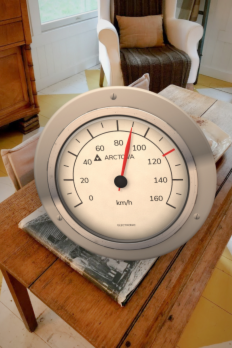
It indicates 90 km/h
